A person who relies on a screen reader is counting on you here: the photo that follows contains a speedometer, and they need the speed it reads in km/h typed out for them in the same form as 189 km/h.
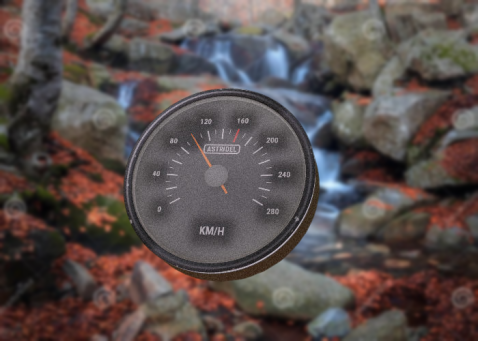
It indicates 100 km/h
